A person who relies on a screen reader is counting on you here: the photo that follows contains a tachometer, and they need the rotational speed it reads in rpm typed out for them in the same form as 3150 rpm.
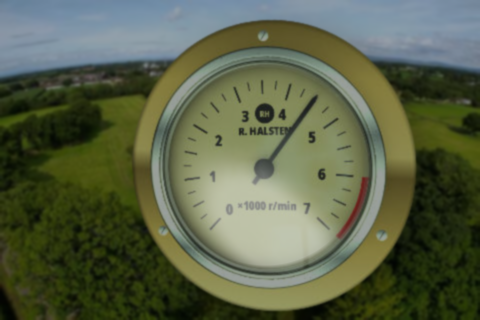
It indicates 4500 rpm
